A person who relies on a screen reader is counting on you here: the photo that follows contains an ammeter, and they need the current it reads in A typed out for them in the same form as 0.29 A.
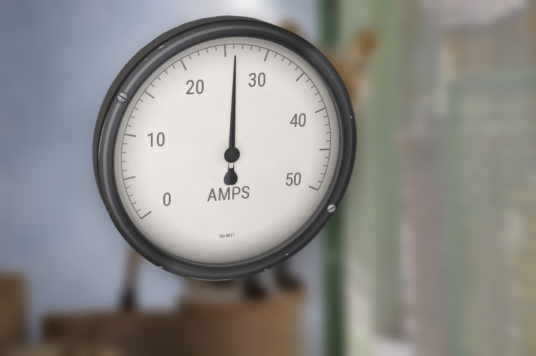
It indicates 26 A
